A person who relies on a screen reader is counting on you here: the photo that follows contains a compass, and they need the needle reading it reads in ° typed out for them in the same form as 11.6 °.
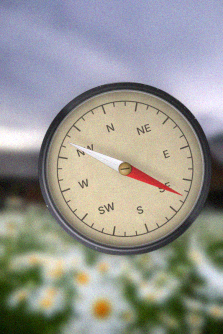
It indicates 135 °
